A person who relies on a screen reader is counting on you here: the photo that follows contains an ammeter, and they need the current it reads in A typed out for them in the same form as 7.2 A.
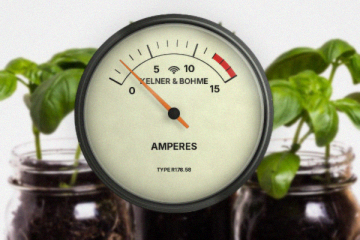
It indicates 2 A
